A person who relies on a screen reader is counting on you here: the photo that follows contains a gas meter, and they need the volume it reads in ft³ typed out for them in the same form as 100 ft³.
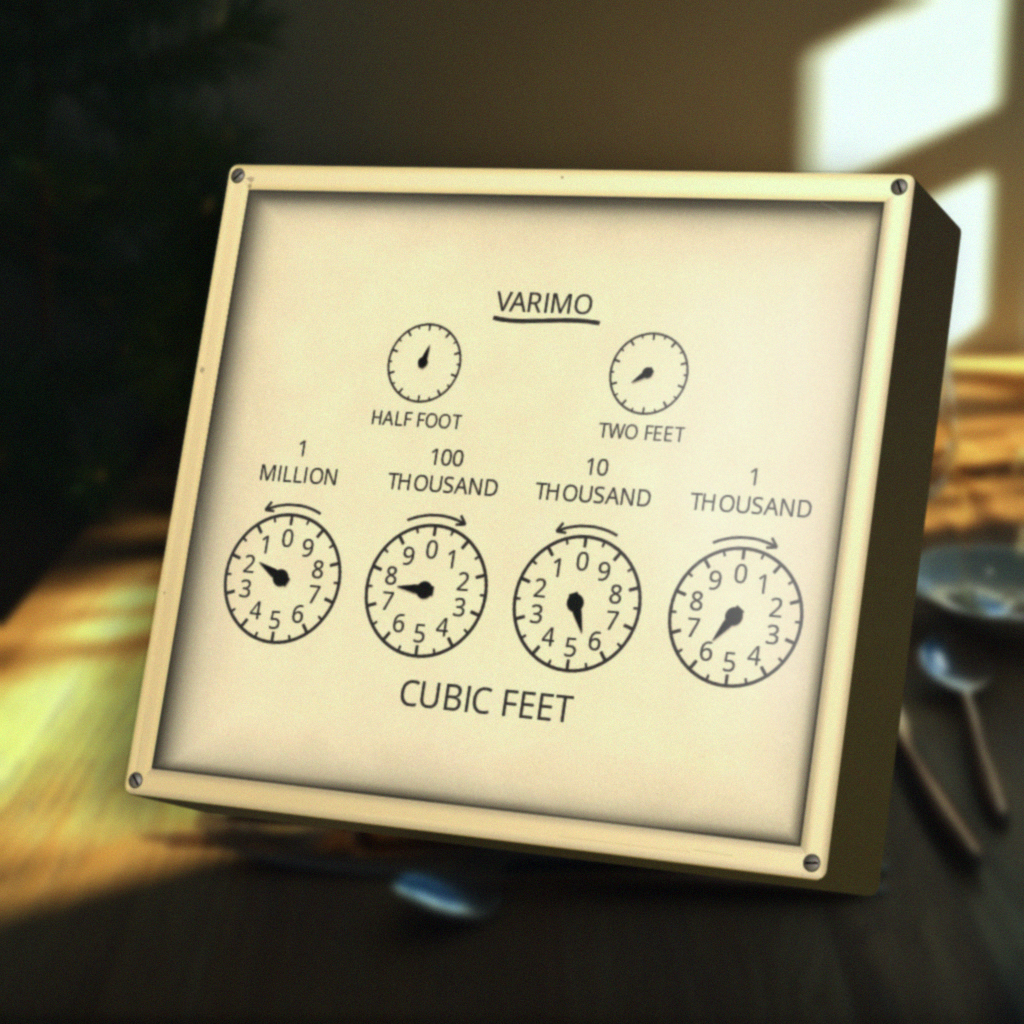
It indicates 175600 ft³
